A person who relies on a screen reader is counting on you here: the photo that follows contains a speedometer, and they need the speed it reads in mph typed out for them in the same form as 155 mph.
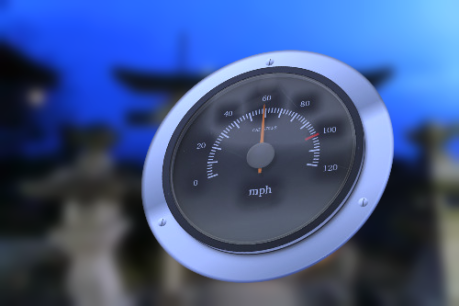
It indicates 60 mph
